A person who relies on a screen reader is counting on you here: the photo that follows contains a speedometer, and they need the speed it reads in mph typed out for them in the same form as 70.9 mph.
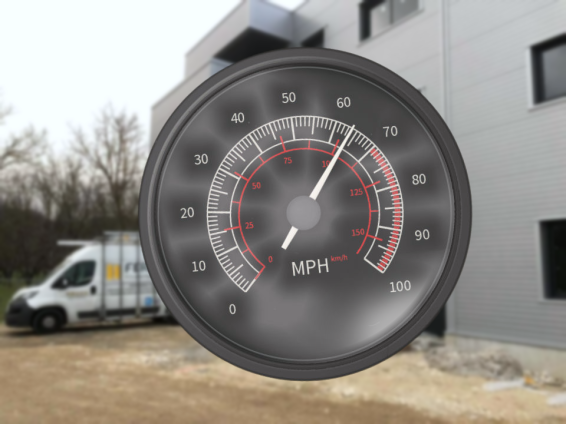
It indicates 64 mph
